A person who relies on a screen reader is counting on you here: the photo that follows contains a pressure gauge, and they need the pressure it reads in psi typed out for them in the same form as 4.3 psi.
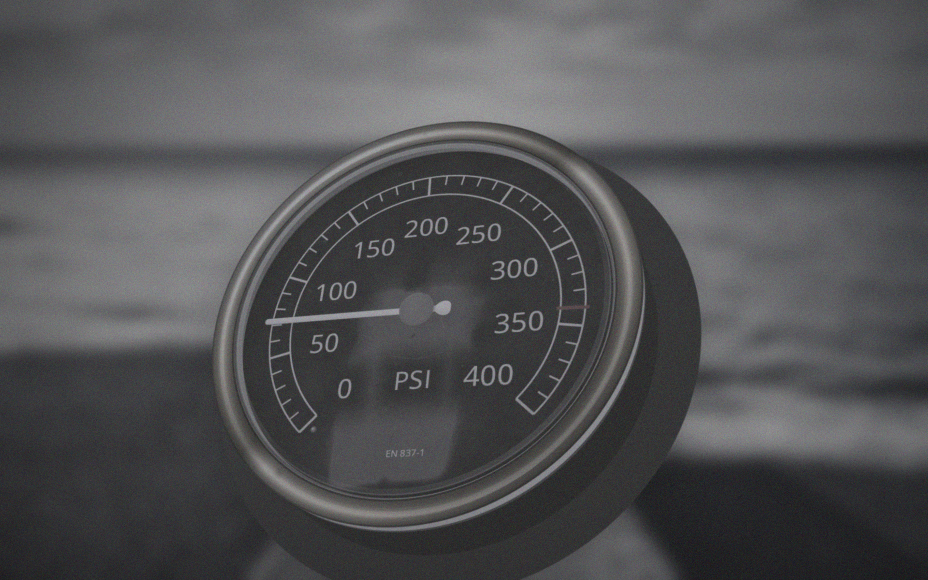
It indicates 70 psi
